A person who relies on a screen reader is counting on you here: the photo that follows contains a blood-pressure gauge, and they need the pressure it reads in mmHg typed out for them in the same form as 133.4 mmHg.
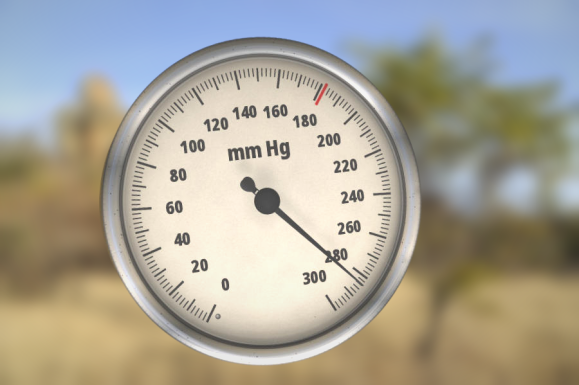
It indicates 284 mmHg
